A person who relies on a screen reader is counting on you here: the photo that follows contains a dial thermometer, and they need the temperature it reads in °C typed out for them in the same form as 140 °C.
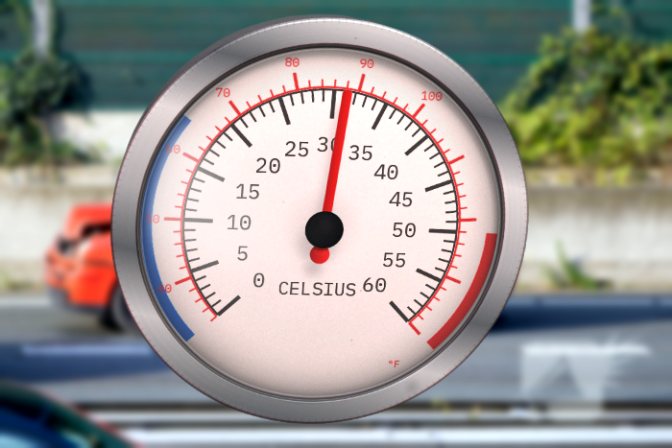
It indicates 31 °C
